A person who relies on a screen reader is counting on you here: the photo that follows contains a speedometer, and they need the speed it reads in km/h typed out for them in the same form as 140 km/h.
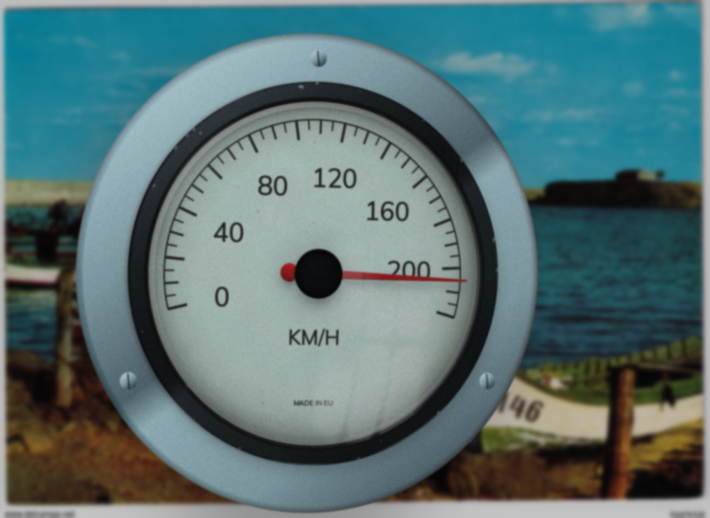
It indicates 205 km/h
